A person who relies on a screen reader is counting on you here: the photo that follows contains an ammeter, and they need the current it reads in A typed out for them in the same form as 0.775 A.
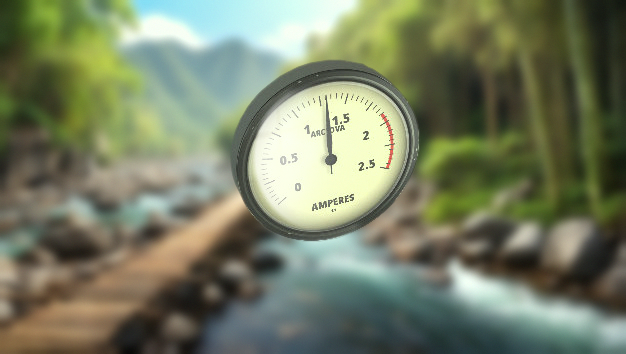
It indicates 1.3 A
